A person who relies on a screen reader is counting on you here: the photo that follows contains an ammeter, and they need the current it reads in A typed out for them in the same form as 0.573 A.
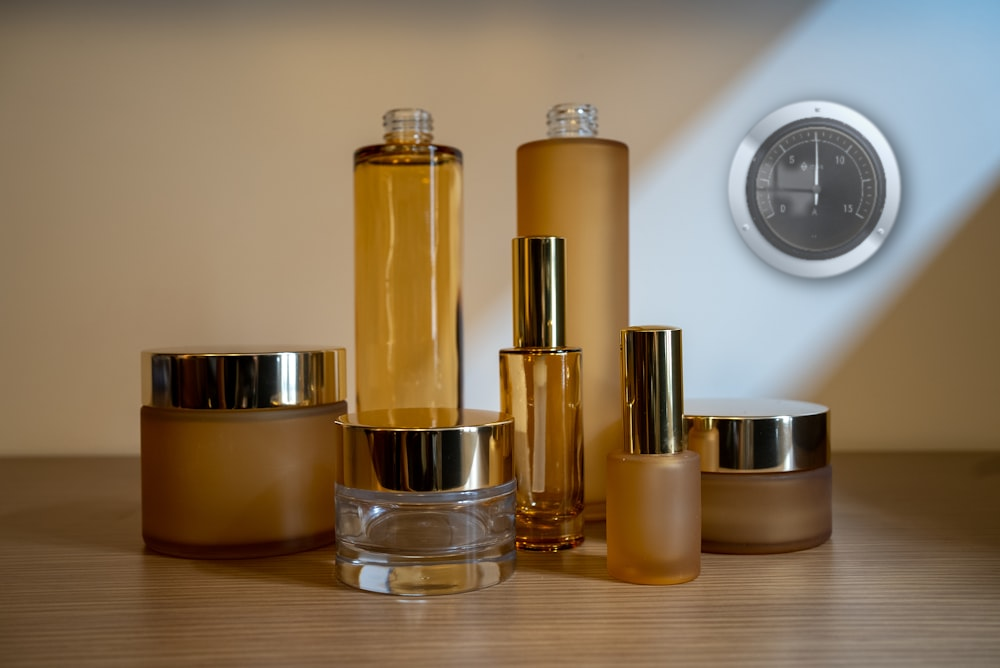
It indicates 7.5 A
